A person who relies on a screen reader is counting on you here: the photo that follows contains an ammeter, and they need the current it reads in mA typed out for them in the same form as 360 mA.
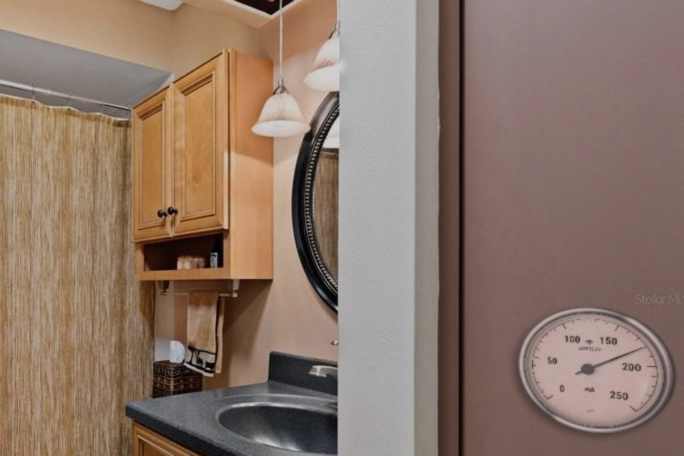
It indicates 180 mA
